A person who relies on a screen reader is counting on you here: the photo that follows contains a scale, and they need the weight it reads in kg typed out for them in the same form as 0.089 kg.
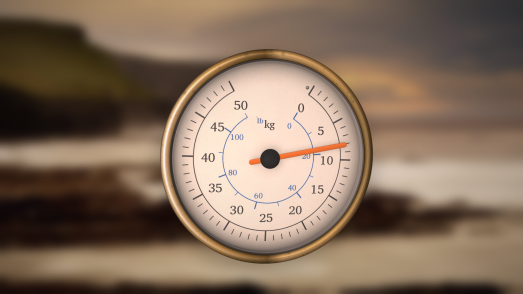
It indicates 8 kg
